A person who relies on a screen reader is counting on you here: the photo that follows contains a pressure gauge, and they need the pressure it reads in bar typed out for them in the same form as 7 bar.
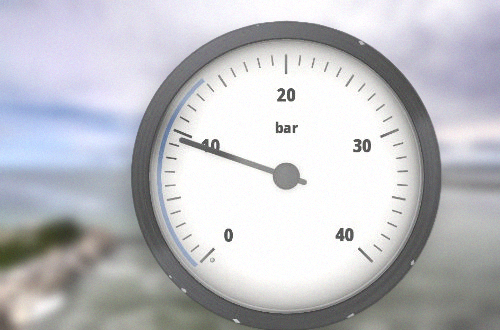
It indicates 9.5 bar
